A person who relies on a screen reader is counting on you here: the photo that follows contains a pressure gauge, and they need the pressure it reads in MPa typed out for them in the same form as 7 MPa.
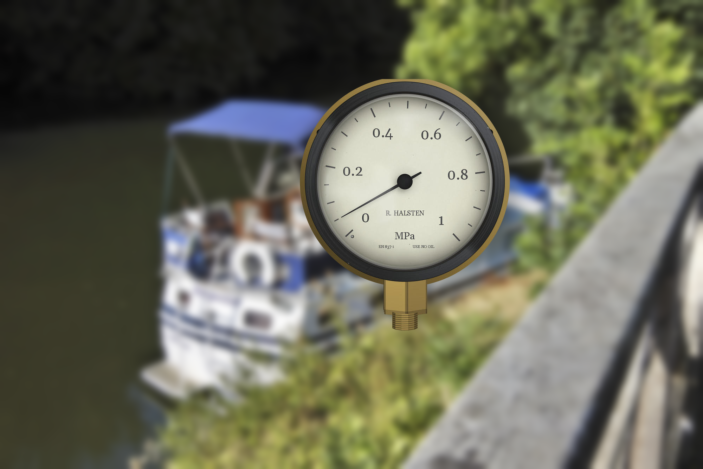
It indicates 0.05 MPa
